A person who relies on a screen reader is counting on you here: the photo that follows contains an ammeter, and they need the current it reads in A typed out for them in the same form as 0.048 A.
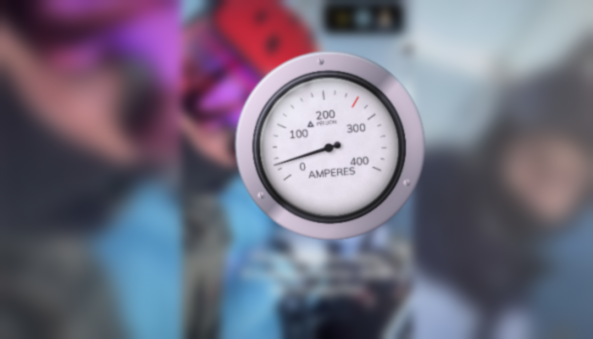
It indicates 30 A
